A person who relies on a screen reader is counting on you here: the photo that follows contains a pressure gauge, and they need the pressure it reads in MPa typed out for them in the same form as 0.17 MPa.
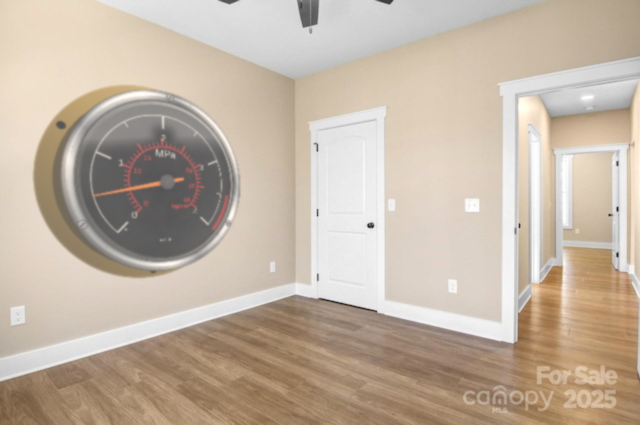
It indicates 0.5 MPa
